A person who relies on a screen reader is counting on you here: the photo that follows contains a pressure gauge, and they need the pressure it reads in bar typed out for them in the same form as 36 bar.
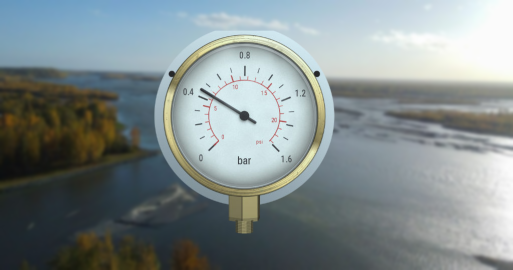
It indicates 0.45 bar
